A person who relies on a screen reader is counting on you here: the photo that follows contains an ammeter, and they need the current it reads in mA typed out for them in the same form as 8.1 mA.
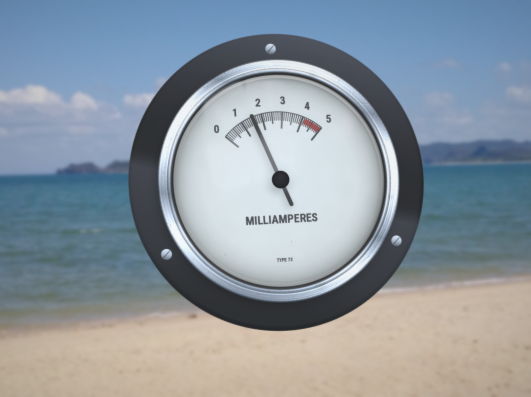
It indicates 1.5 mA
